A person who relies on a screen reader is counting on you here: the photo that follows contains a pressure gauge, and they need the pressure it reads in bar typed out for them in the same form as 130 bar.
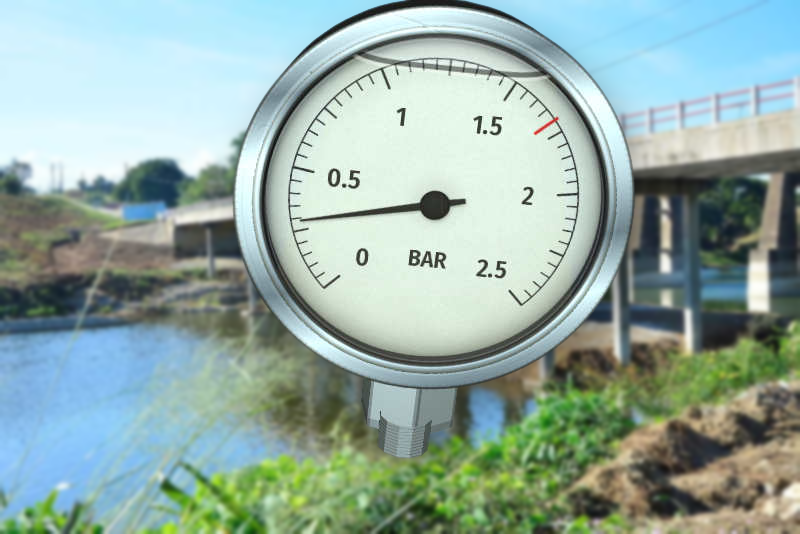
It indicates 0.3 bar
